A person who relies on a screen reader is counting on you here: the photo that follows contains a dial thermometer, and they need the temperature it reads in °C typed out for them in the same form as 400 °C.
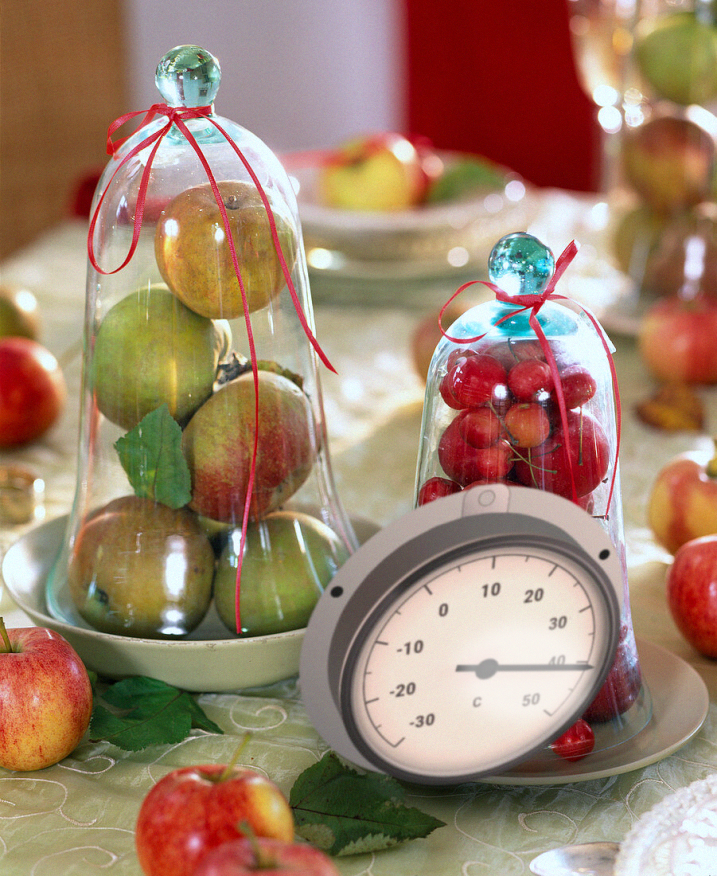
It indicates 40 °C
